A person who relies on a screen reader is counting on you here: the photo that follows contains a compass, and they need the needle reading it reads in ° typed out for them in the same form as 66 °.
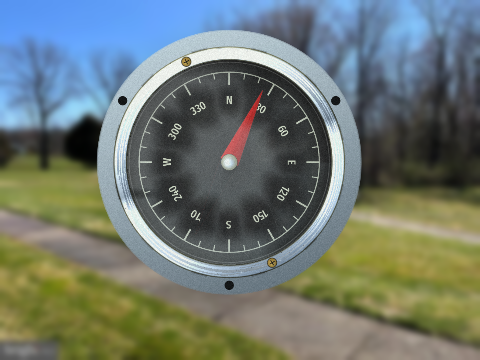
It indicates 25 °
